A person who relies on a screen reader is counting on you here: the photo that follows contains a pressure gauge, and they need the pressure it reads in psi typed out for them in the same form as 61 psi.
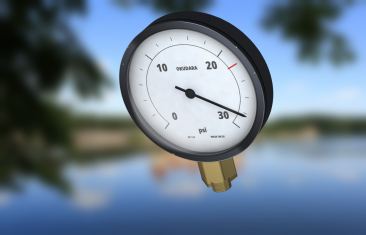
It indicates 28 psi
